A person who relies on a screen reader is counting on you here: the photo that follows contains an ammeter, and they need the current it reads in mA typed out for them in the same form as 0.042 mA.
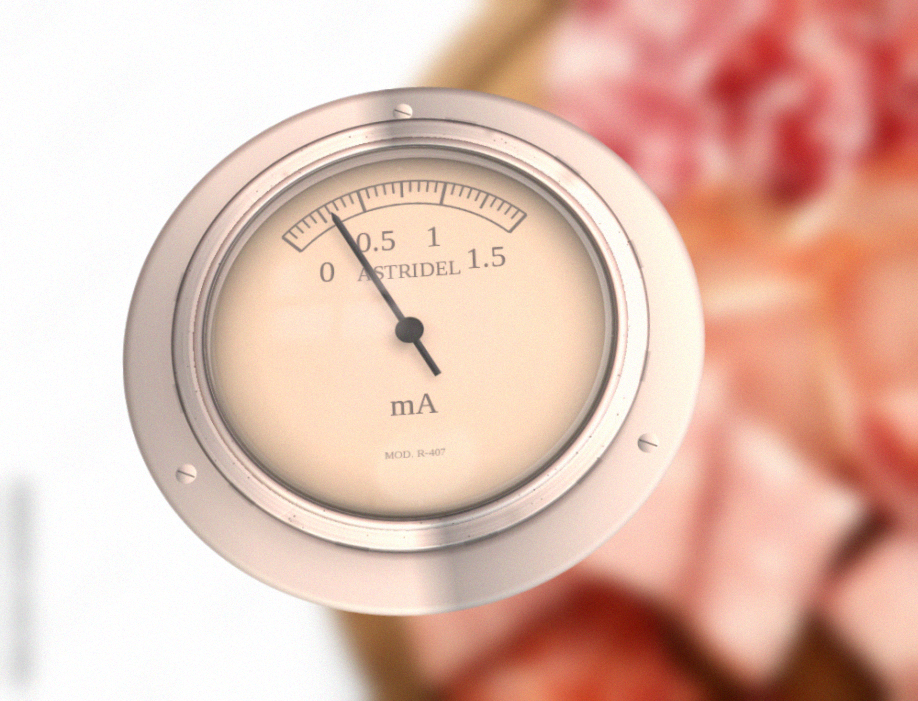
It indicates 0.3 mA
